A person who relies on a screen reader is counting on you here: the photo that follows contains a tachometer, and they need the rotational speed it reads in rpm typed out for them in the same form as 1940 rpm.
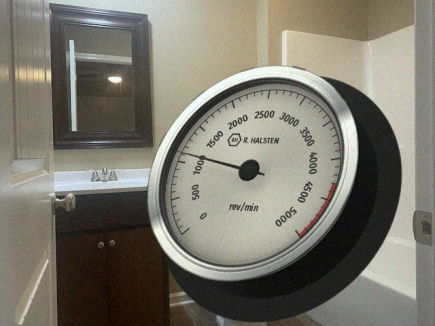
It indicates 1100 rpm
